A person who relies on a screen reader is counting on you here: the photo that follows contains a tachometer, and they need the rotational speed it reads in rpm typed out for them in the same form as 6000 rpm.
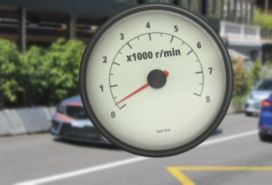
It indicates 250 rpm
